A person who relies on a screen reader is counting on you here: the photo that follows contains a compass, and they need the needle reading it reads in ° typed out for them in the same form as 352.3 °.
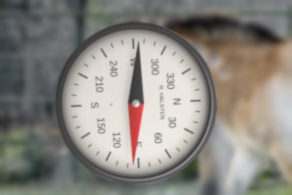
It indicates 95 °
